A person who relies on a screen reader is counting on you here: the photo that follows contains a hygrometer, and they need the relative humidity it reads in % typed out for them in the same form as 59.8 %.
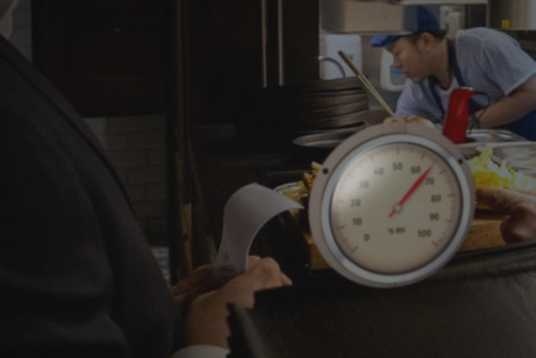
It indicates 65 %
